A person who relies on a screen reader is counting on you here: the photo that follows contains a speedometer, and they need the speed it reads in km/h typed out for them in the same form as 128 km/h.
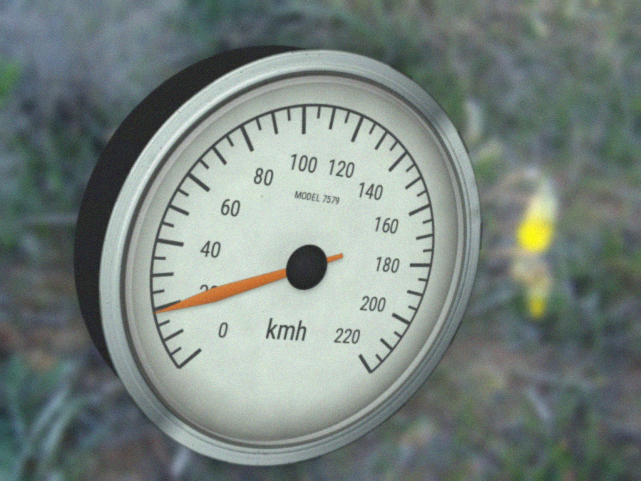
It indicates 20 km/h
